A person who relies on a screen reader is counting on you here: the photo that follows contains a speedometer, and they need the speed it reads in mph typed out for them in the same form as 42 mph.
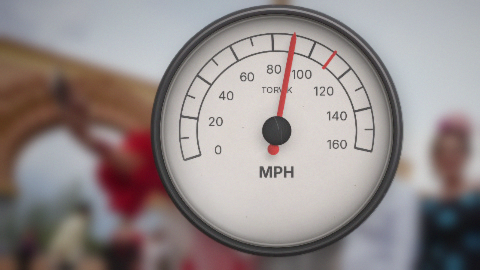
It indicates 90 mph
